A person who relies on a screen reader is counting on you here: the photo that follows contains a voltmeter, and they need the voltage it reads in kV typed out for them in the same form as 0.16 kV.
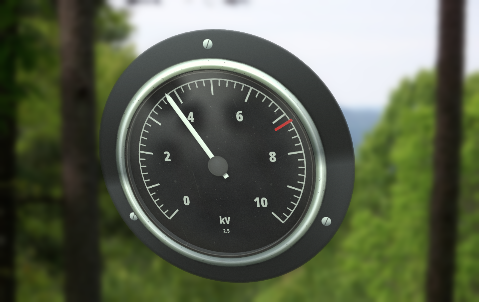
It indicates 3.8 kV
